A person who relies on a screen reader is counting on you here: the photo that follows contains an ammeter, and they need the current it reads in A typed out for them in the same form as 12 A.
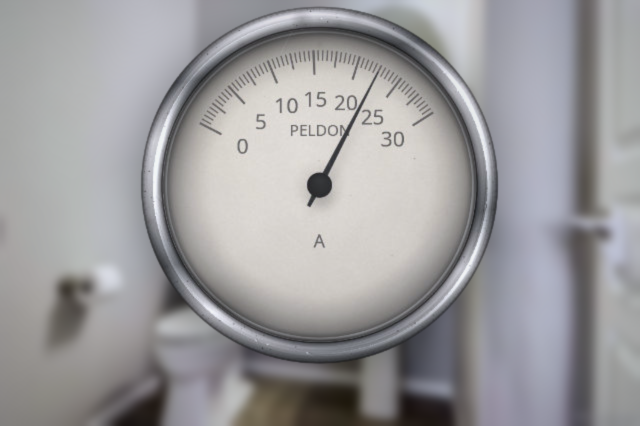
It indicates 22.5 A
